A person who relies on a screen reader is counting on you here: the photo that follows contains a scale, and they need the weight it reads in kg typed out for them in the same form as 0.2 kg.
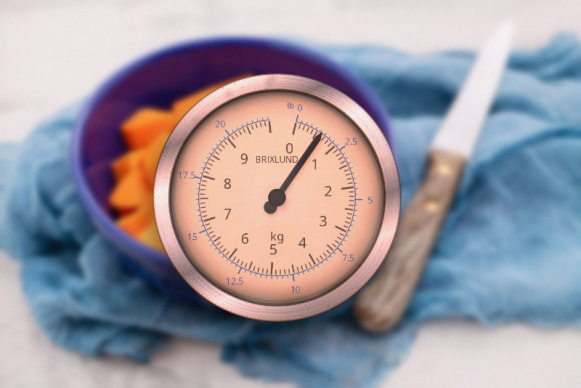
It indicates 0.6 kg
